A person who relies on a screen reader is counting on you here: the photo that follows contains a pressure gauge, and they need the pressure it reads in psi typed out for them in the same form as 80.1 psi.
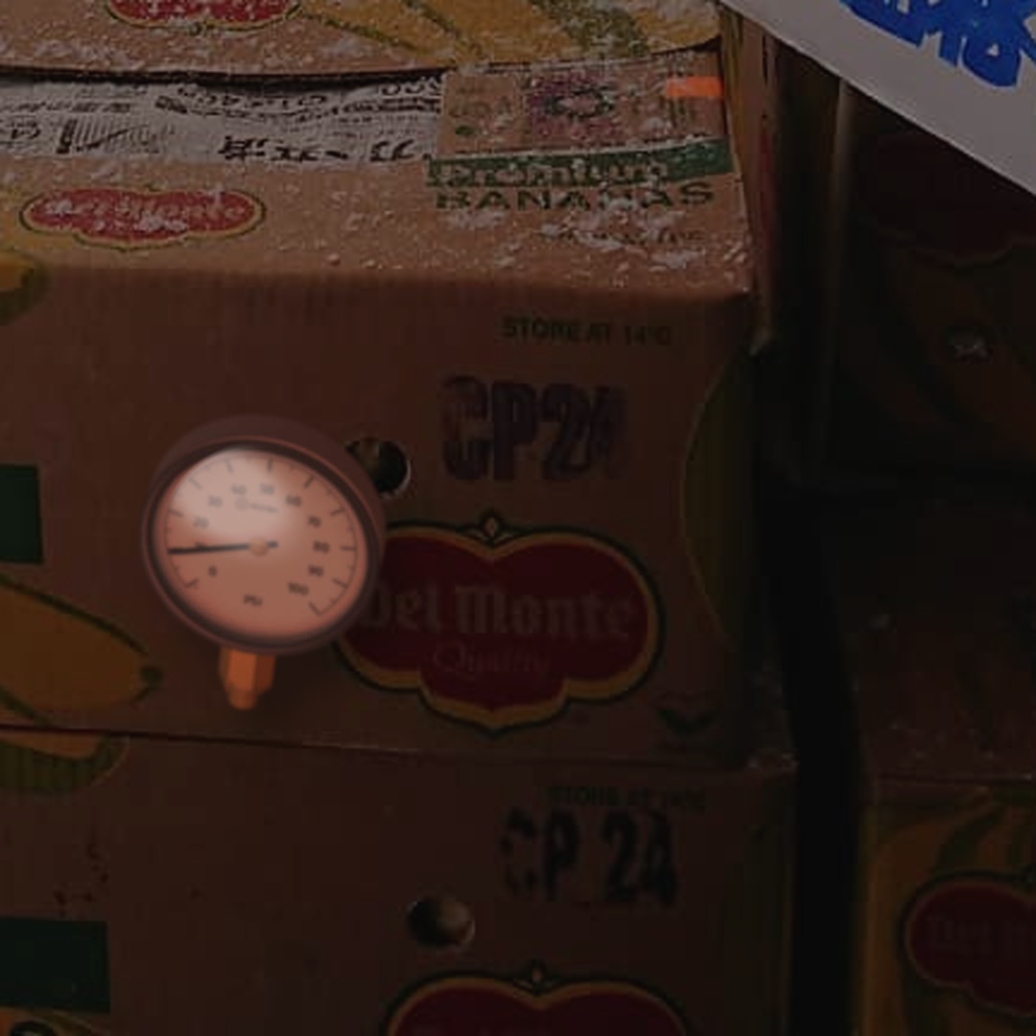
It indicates 10 psi
